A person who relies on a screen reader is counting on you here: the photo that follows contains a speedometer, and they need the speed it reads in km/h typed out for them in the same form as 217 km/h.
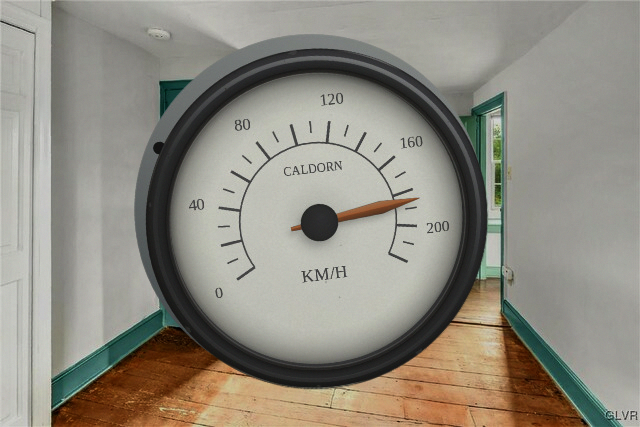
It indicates 185 km/h
